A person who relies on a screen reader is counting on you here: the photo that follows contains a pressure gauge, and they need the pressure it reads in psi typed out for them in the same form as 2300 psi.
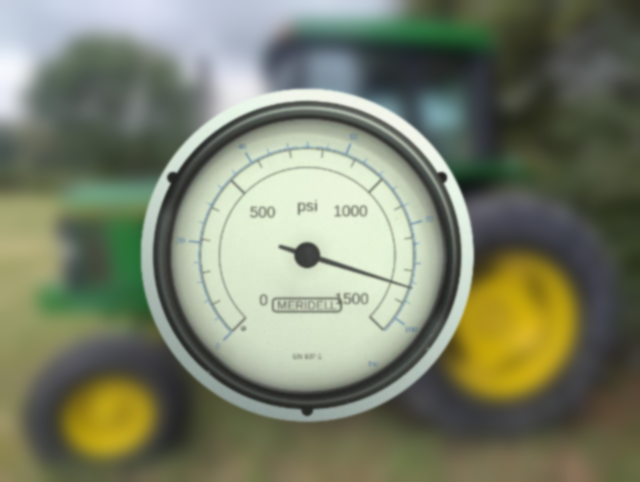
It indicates 1350 psi
